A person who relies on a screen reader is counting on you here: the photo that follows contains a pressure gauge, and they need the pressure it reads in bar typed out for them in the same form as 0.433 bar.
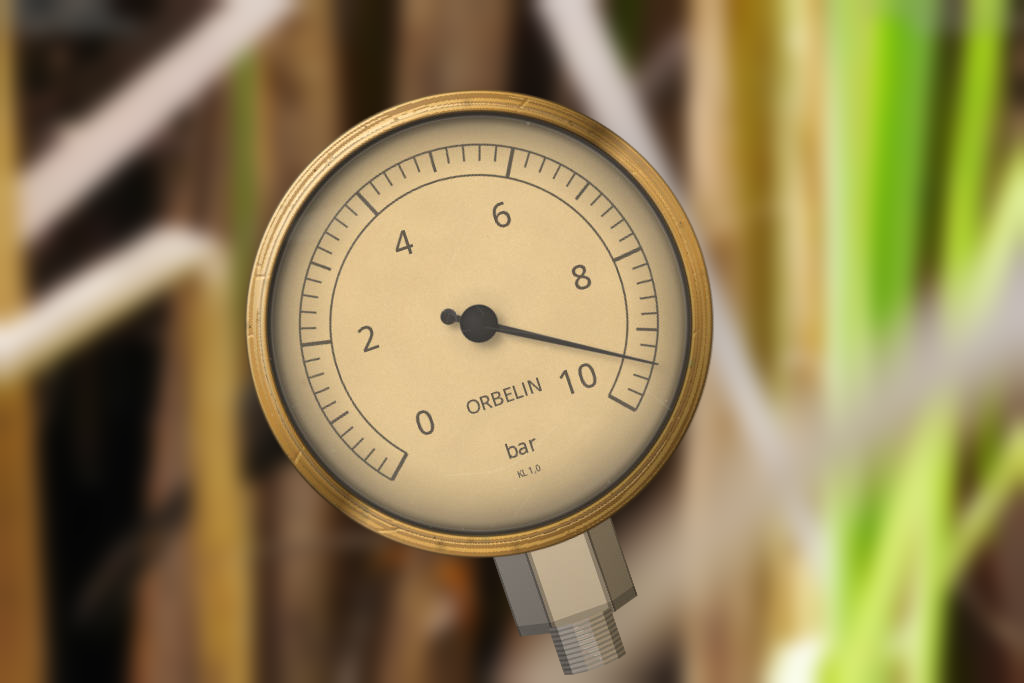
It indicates 9.4 bar
